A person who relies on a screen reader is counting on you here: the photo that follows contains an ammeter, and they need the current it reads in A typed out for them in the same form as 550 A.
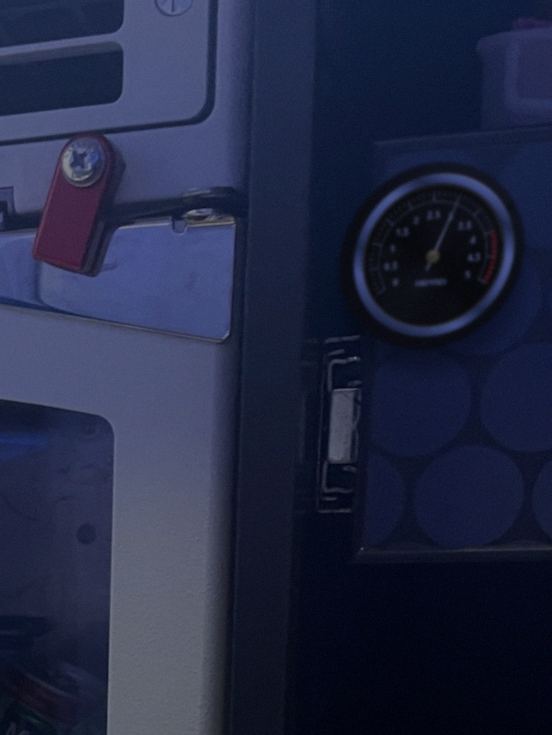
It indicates 3 A
